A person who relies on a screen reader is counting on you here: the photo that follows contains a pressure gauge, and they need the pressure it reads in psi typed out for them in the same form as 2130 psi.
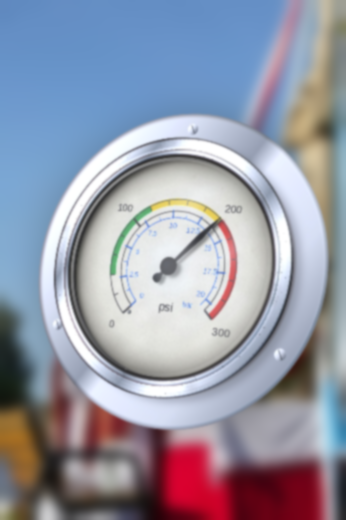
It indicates 200 psi
